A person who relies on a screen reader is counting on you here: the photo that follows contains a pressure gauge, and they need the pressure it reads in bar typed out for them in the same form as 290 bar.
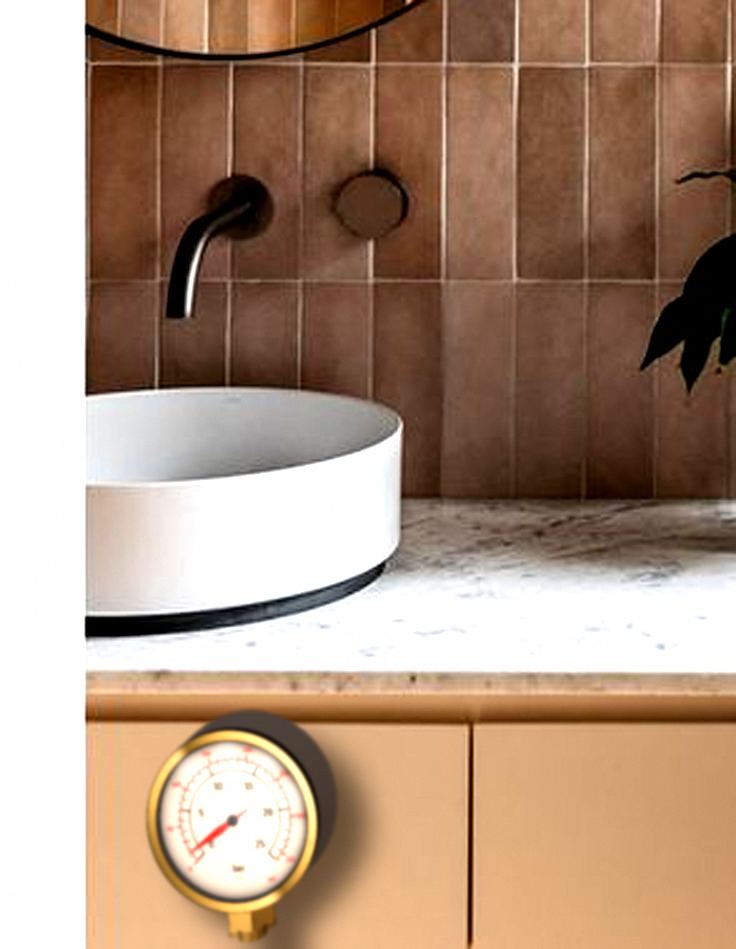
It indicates 1 bar
